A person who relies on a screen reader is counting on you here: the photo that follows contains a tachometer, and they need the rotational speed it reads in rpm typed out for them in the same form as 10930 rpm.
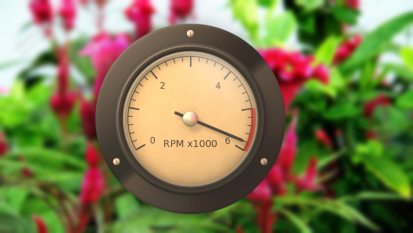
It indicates 5800 rpm
